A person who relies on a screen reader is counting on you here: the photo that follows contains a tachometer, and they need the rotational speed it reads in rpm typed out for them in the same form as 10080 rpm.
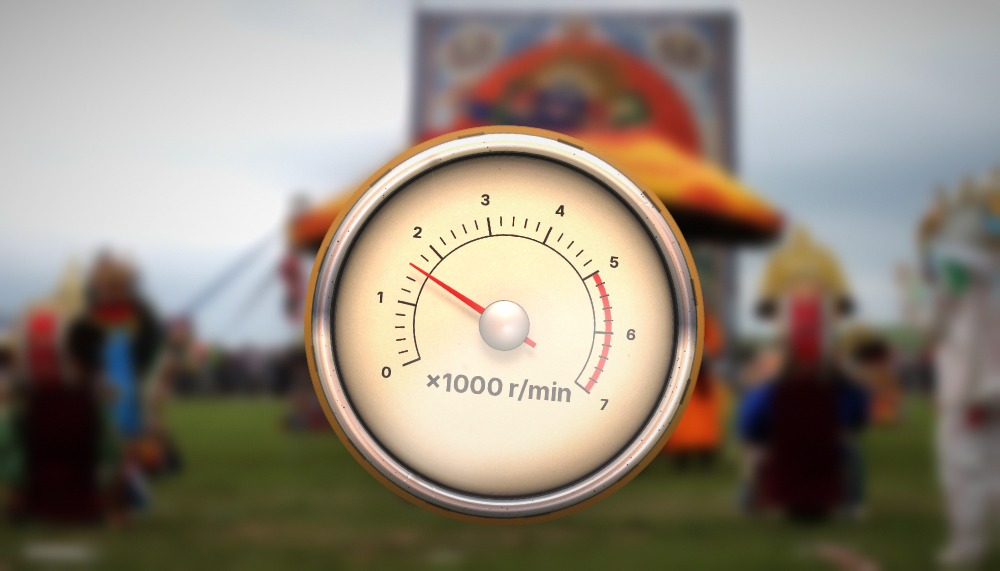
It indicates 1600 rpm
